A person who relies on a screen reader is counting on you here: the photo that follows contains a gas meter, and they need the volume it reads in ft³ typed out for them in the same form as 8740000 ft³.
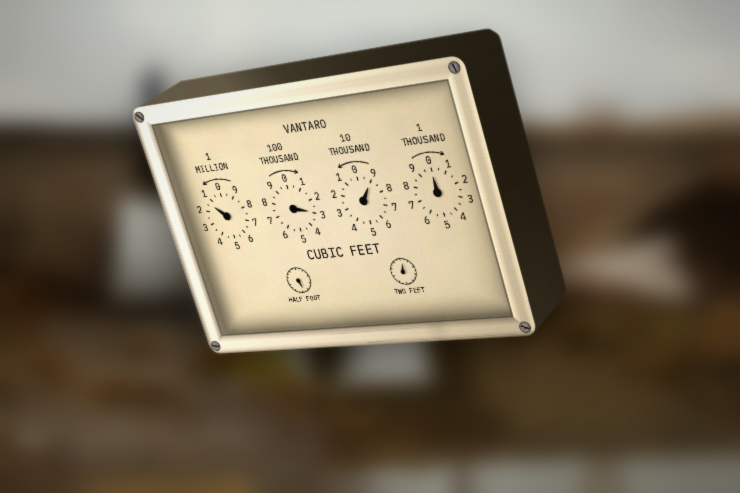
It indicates 129000 ft³
